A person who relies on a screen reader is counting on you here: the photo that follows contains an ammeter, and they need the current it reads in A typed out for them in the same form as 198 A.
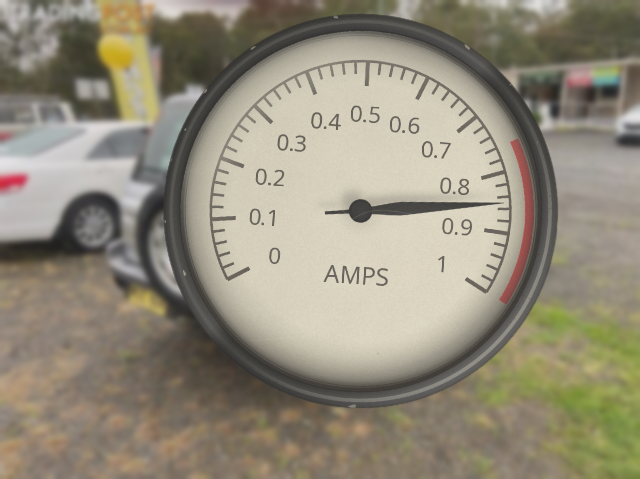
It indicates 0.85 A
